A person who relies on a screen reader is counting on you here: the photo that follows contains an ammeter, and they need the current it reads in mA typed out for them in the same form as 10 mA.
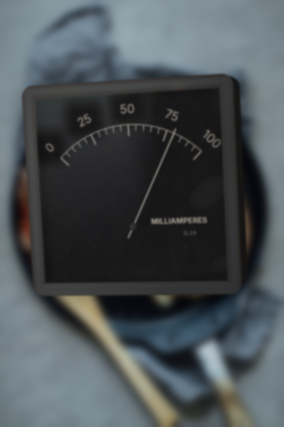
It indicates 80 mA
